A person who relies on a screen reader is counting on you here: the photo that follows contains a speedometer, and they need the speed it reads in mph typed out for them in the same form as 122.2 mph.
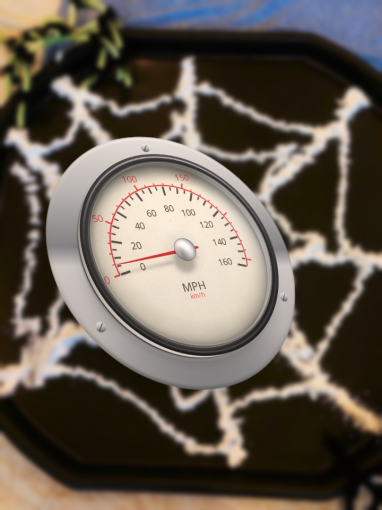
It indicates 5 mph
